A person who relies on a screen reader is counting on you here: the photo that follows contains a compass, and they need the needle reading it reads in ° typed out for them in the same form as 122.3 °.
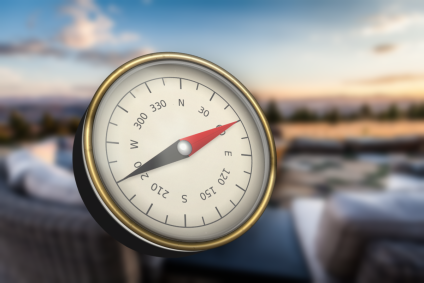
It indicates 60 °
